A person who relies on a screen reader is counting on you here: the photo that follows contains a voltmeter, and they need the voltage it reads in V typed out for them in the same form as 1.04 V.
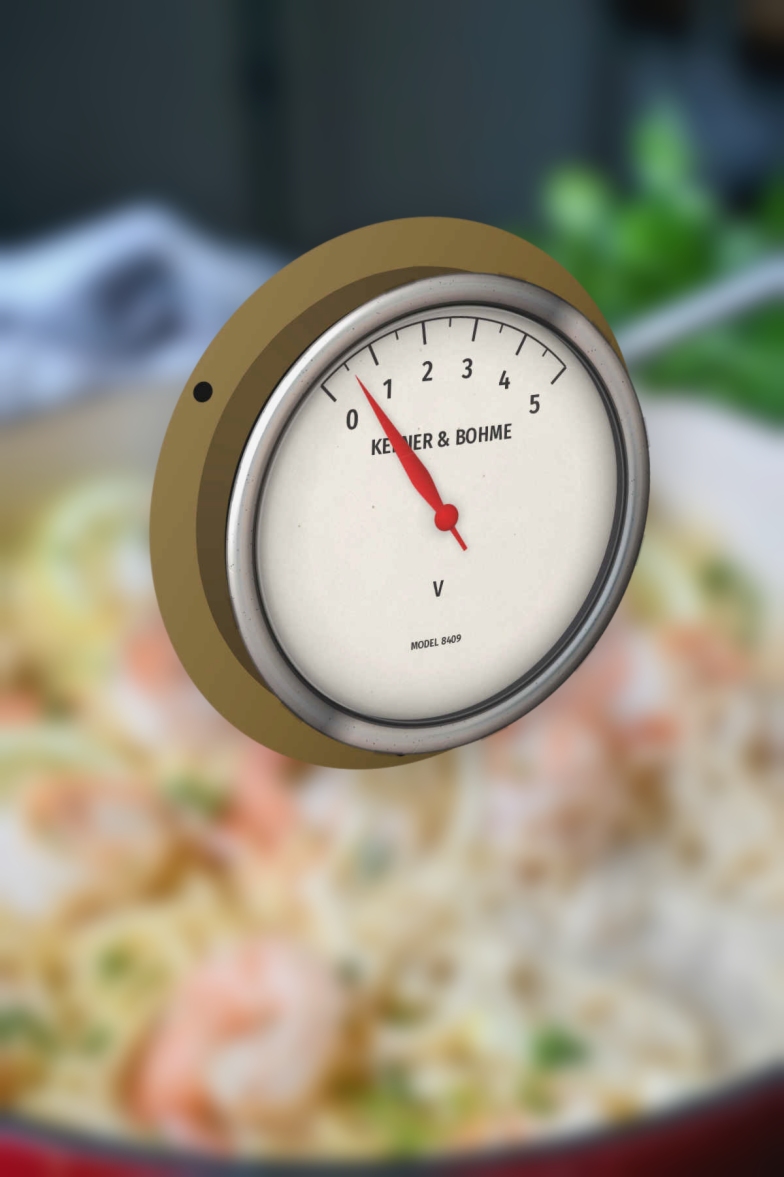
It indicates 0.5 V
